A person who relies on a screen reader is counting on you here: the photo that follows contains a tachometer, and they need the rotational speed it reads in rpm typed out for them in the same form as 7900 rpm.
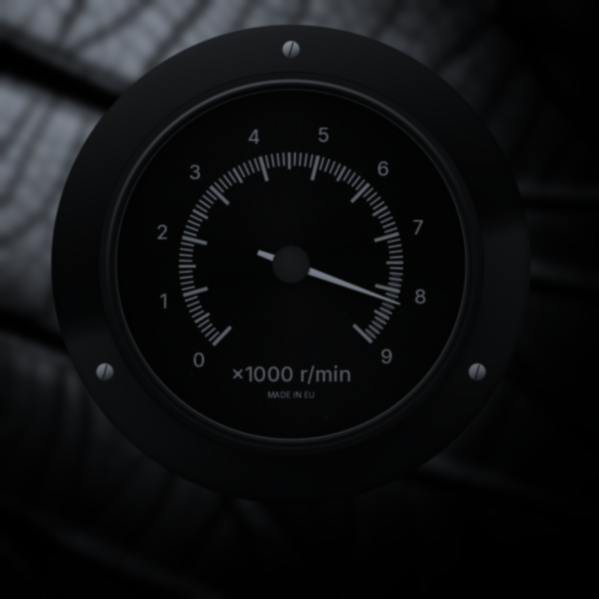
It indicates 8200 rpm
